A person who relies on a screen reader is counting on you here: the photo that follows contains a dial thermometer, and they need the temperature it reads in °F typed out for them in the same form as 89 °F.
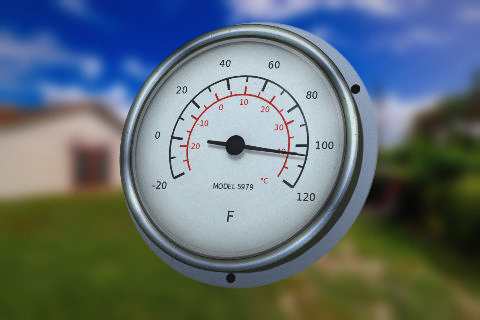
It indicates 105 °F
